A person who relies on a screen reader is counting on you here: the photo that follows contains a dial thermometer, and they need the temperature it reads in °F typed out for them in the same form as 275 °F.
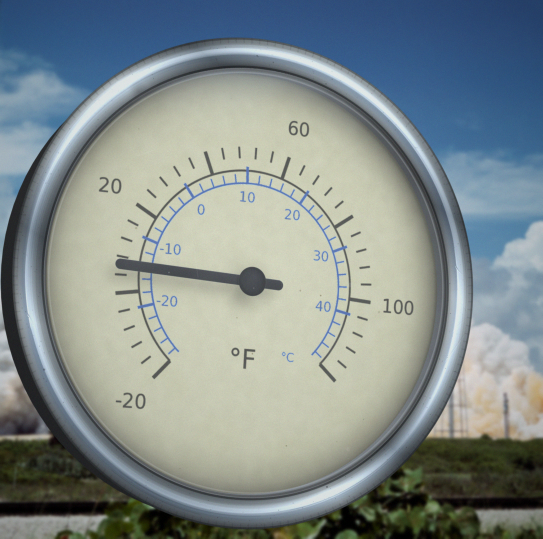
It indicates 6 °F
